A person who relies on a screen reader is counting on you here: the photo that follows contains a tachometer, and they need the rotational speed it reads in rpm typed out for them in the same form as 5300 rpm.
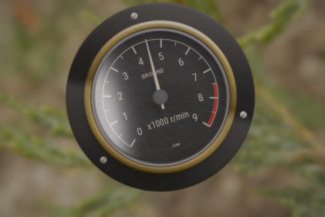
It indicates 4500 rpm
